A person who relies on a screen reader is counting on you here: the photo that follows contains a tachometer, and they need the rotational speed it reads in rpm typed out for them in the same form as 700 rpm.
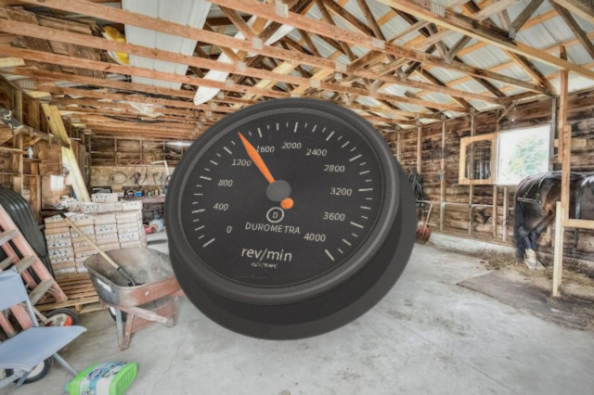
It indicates 1400 rpm
